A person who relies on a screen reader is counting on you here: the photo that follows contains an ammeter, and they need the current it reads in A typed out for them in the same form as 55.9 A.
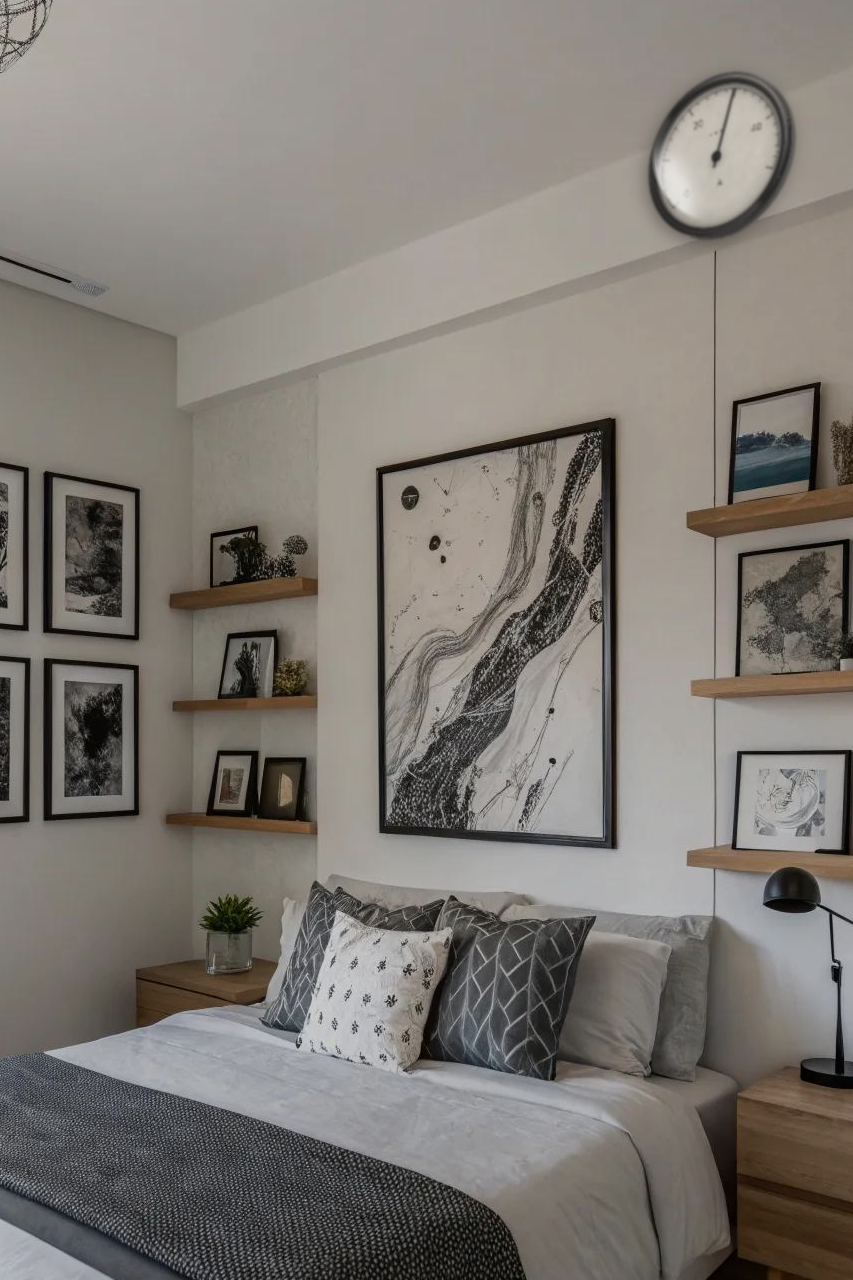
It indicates 30 A
